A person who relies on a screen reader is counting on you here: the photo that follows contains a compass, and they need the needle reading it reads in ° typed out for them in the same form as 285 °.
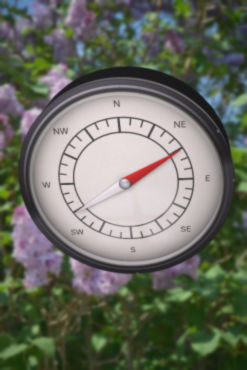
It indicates 60 °
